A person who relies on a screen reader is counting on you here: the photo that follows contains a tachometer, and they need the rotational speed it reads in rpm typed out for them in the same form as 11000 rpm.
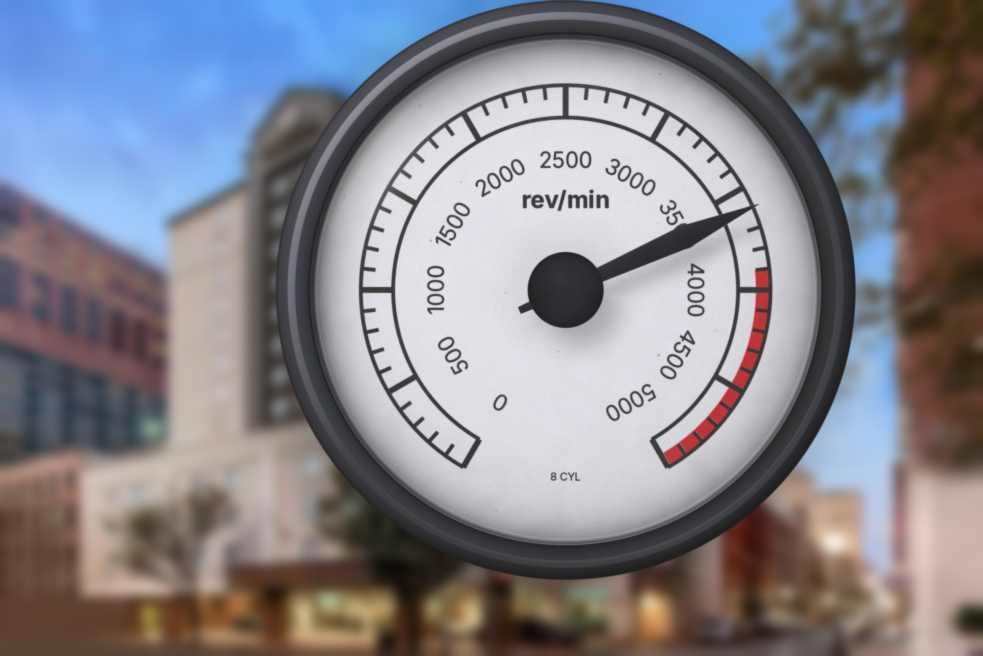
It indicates 3600 rpm
